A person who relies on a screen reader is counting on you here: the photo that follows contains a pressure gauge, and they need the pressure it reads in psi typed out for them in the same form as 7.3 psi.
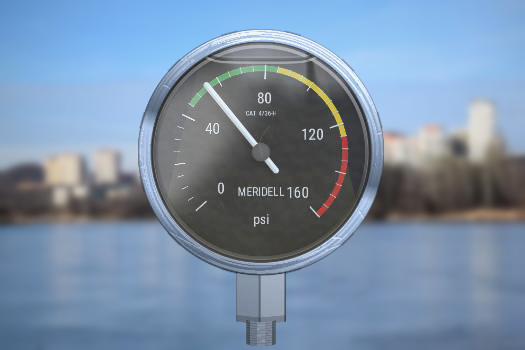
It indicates 55 psi
